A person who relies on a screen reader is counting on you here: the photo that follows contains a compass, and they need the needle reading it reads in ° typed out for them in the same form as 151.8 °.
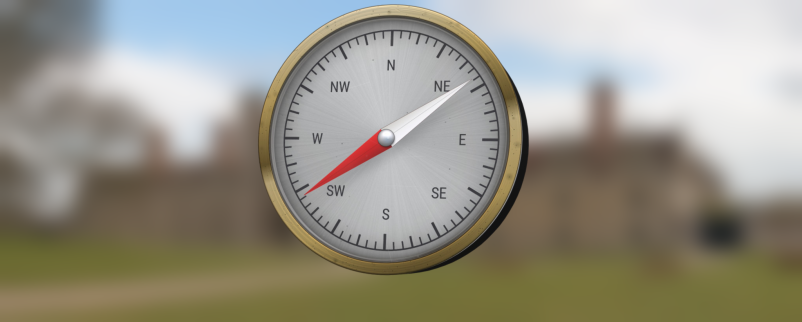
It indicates 235 °
